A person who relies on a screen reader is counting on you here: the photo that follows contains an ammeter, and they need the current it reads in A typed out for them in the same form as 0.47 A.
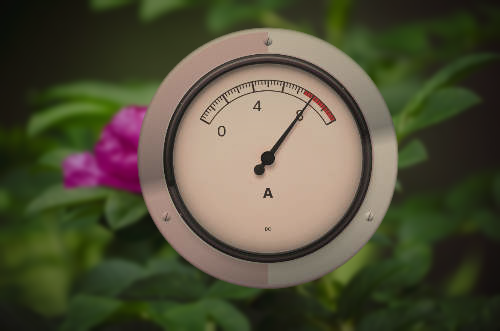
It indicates 8 A
